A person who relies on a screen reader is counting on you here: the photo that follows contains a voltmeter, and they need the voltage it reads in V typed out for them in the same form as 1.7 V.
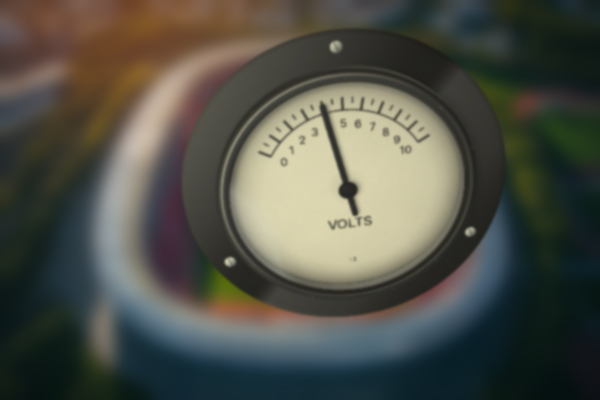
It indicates 4 V
